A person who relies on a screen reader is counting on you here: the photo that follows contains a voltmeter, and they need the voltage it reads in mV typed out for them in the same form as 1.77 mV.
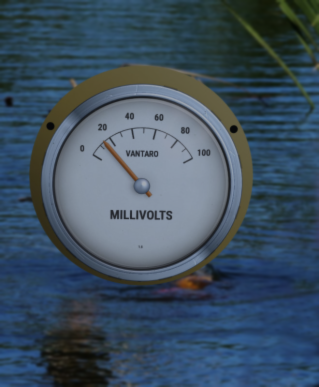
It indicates 15 mV
